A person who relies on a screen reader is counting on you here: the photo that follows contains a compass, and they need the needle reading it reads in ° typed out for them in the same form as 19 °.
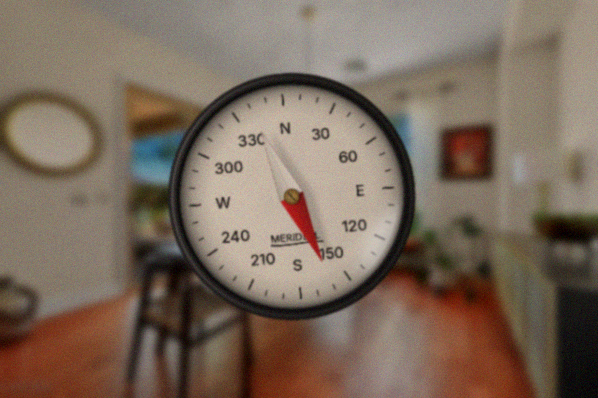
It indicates 160 °
